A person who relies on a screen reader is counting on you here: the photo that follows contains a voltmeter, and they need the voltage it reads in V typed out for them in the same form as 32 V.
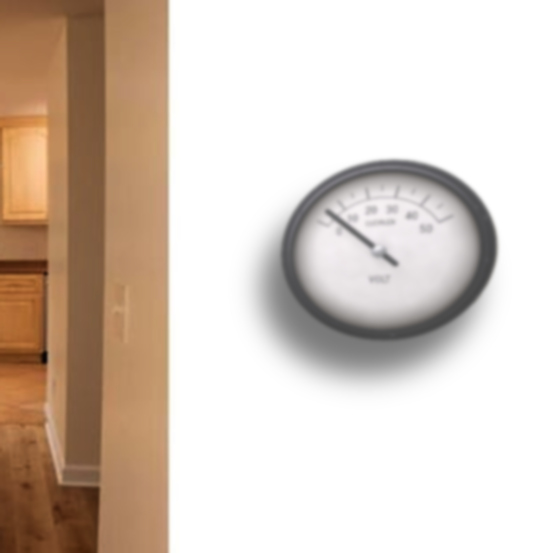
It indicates 5 V
